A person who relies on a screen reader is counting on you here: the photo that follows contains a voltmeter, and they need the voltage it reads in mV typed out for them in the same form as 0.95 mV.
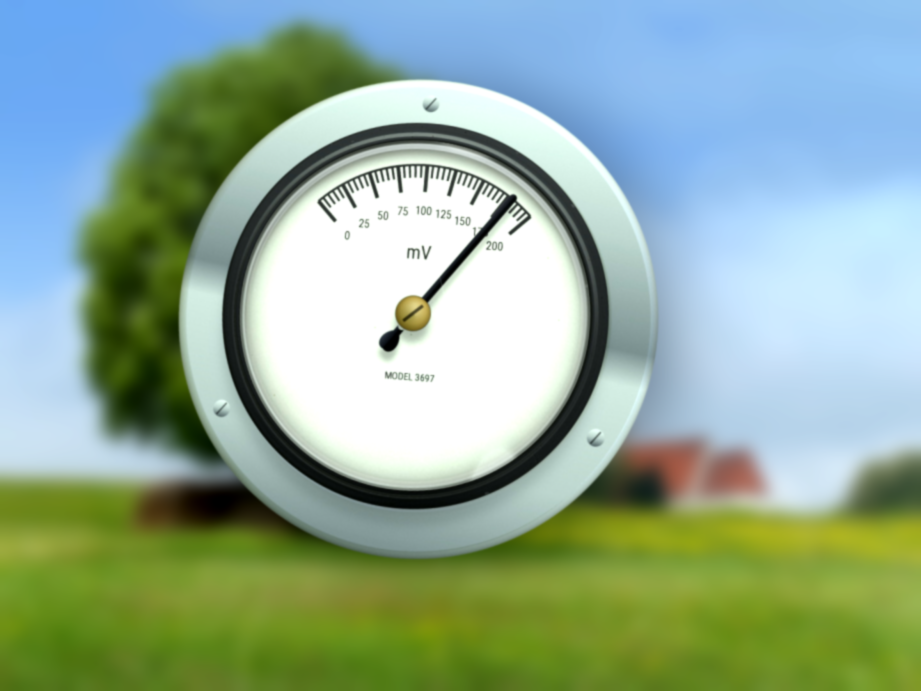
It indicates 180 mV
